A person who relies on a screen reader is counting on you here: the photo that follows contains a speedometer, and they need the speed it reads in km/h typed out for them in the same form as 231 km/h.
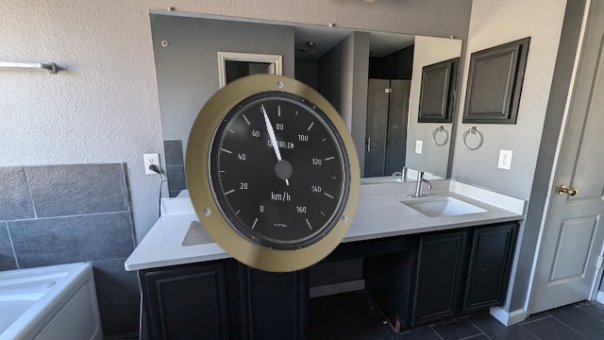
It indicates 70 km/h
